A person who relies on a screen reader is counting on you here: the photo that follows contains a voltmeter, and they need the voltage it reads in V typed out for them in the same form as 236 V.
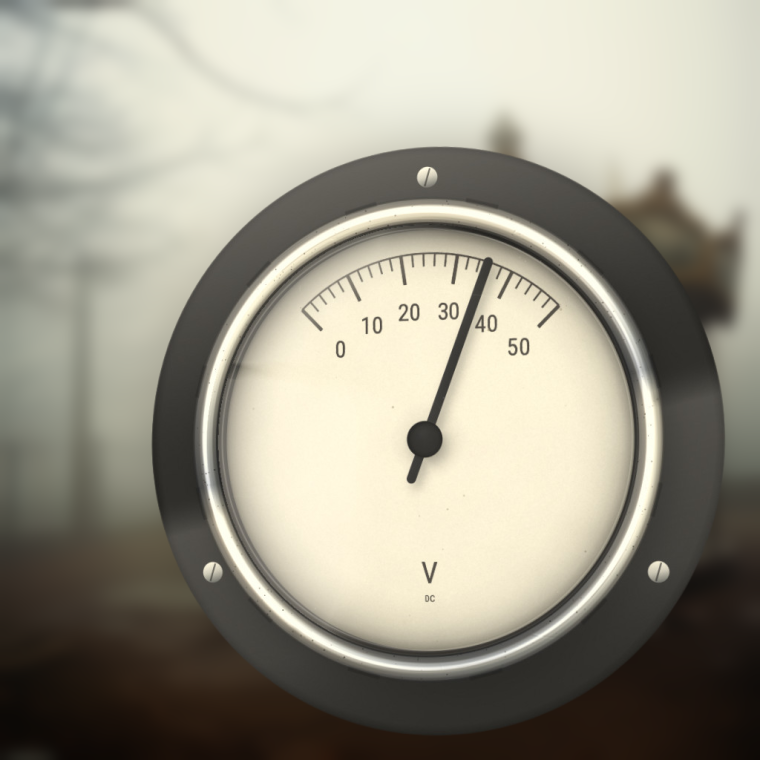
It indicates 36 V
